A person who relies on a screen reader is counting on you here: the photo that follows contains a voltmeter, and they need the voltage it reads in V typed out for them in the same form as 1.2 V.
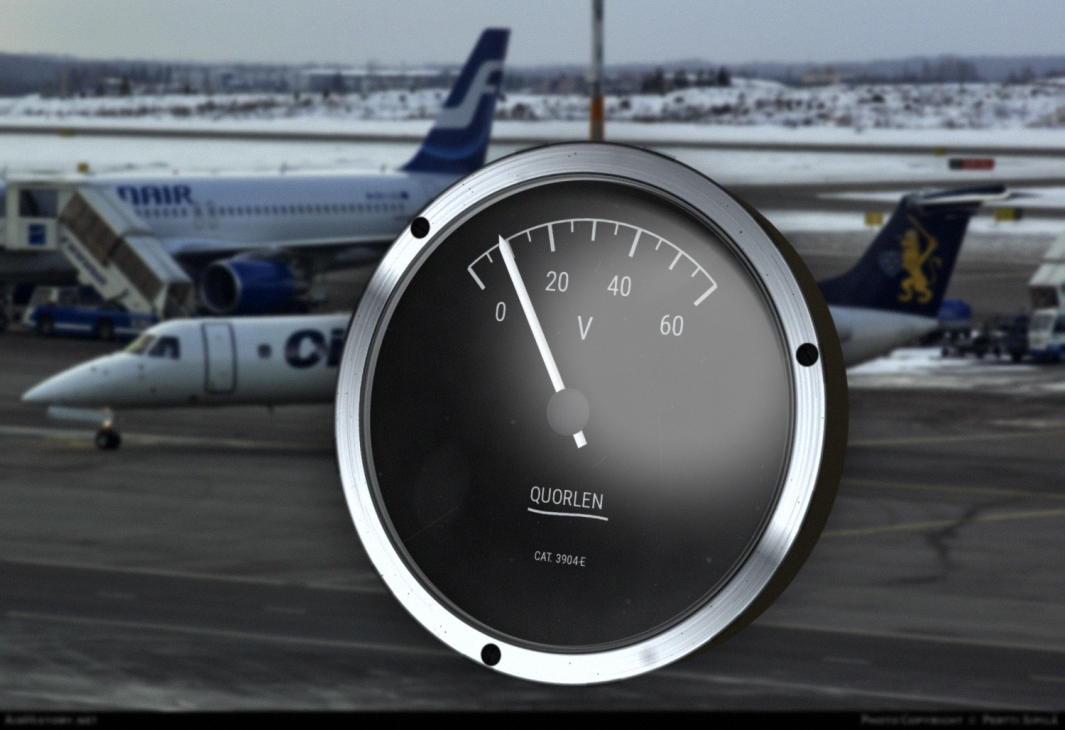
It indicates 10 V
